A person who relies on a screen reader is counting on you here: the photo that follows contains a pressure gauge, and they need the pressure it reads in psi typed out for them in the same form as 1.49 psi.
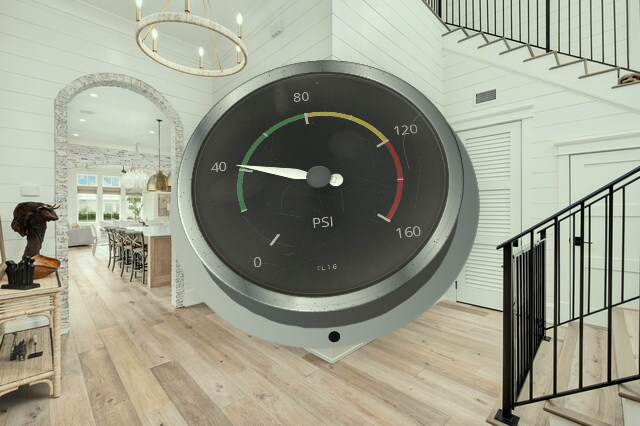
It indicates 40 psi
